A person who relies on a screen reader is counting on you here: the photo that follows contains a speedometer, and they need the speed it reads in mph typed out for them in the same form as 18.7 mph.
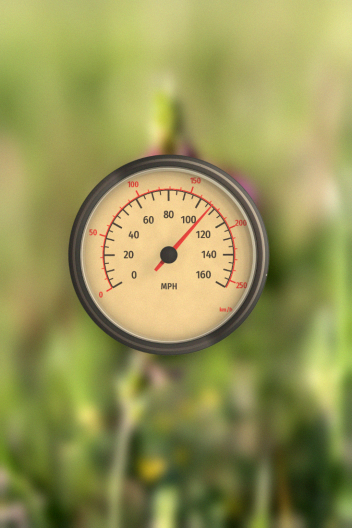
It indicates 107.5 mph
